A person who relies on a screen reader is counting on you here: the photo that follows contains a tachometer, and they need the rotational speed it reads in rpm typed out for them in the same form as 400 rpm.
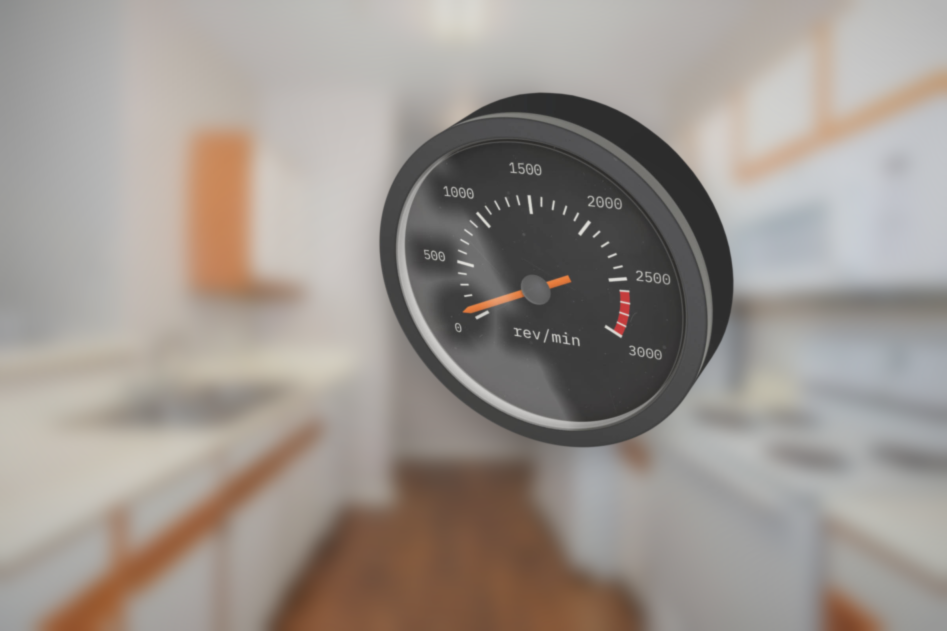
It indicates 100 rpm
